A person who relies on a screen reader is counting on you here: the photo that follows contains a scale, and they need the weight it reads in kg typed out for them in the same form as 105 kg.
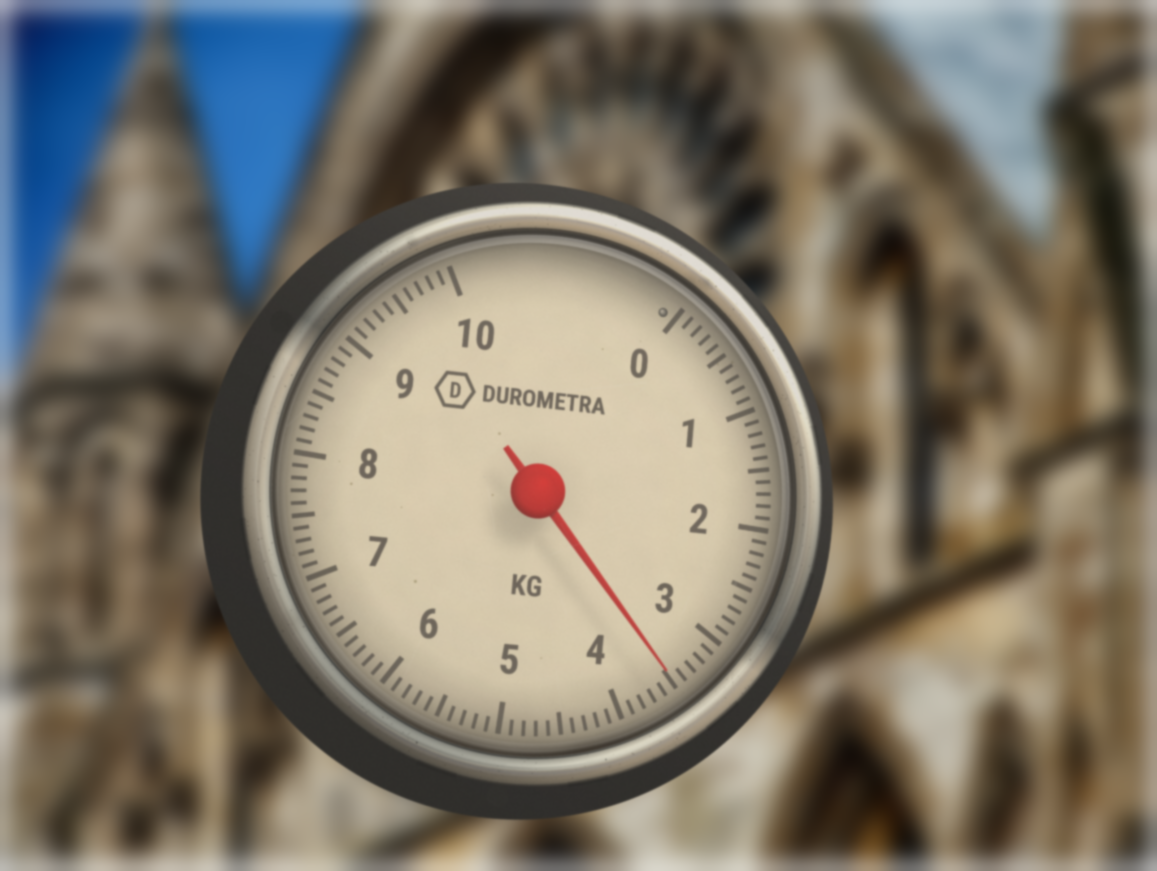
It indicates 3.5 kg
